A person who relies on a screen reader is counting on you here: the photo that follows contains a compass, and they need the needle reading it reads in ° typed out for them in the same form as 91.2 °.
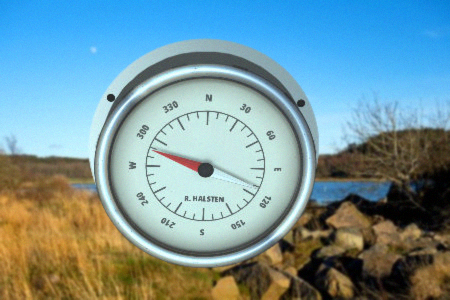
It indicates 290 °
